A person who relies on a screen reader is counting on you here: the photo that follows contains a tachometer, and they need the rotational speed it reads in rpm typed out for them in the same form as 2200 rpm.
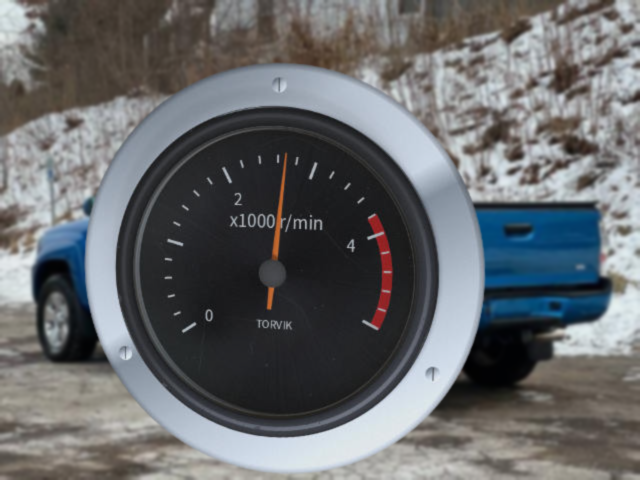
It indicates 2700 rpm
